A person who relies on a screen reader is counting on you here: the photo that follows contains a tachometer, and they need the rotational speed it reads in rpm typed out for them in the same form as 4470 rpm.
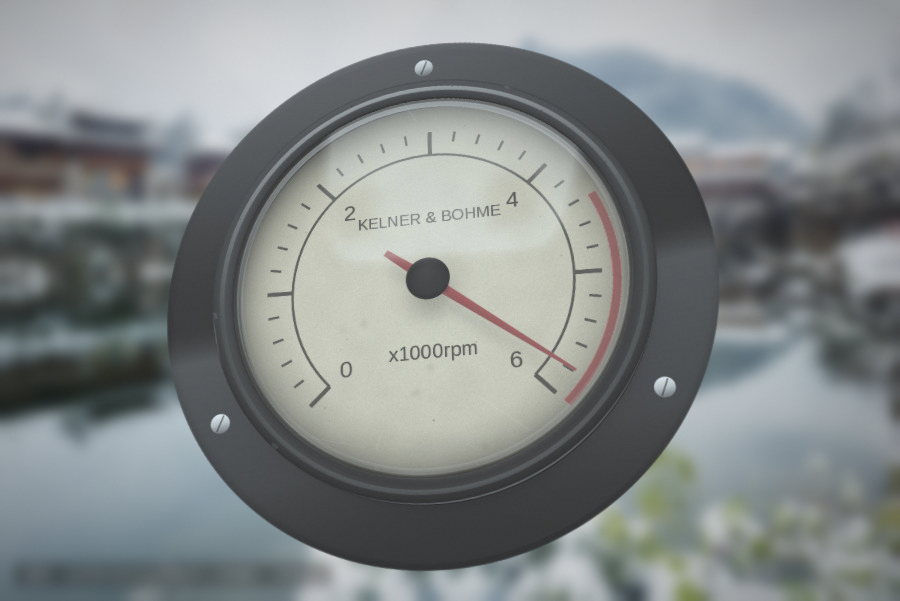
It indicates 5800 rpm
